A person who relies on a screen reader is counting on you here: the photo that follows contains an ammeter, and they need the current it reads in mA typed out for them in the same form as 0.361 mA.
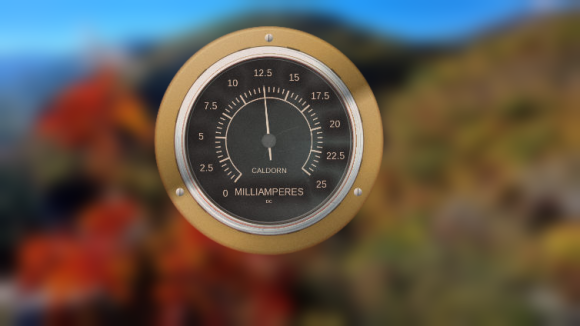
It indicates 12.5 mA
